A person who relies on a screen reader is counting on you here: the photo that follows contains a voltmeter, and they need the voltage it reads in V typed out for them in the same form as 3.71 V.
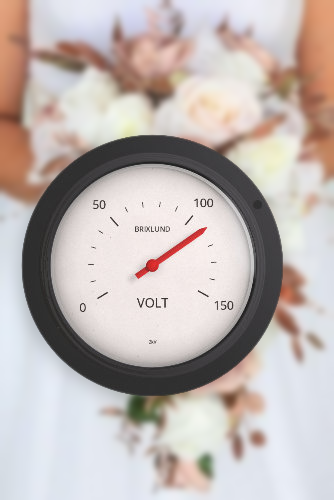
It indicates 110 V
